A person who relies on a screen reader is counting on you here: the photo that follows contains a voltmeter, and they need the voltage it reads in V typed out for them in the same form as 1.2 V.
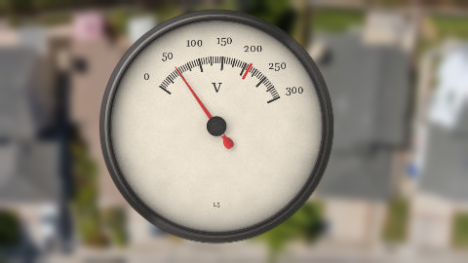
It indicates 50 V
